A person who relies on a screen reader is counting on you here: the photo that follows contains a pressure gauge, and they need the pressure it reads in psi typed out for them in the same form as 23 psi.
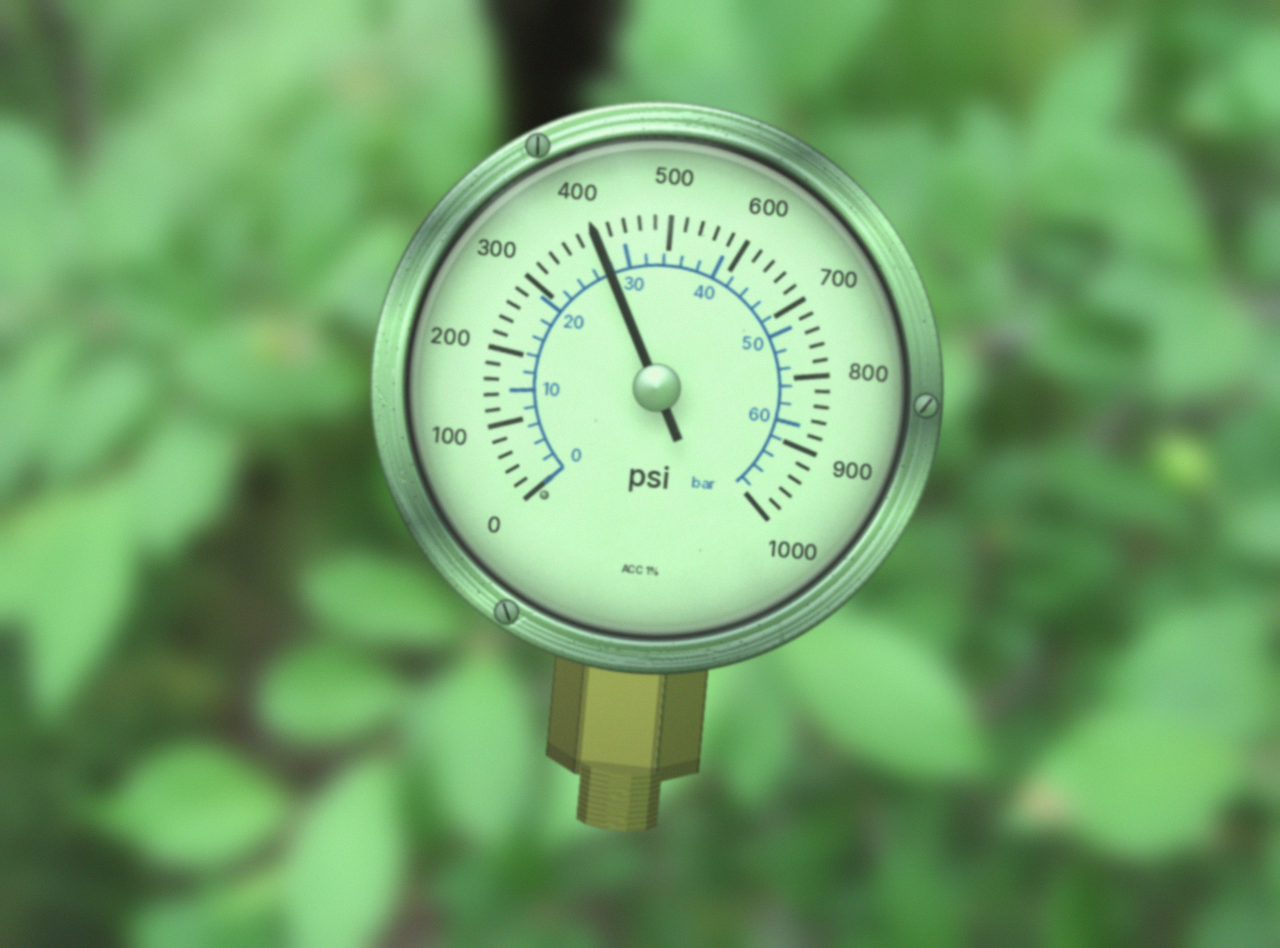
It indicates 400 psi
